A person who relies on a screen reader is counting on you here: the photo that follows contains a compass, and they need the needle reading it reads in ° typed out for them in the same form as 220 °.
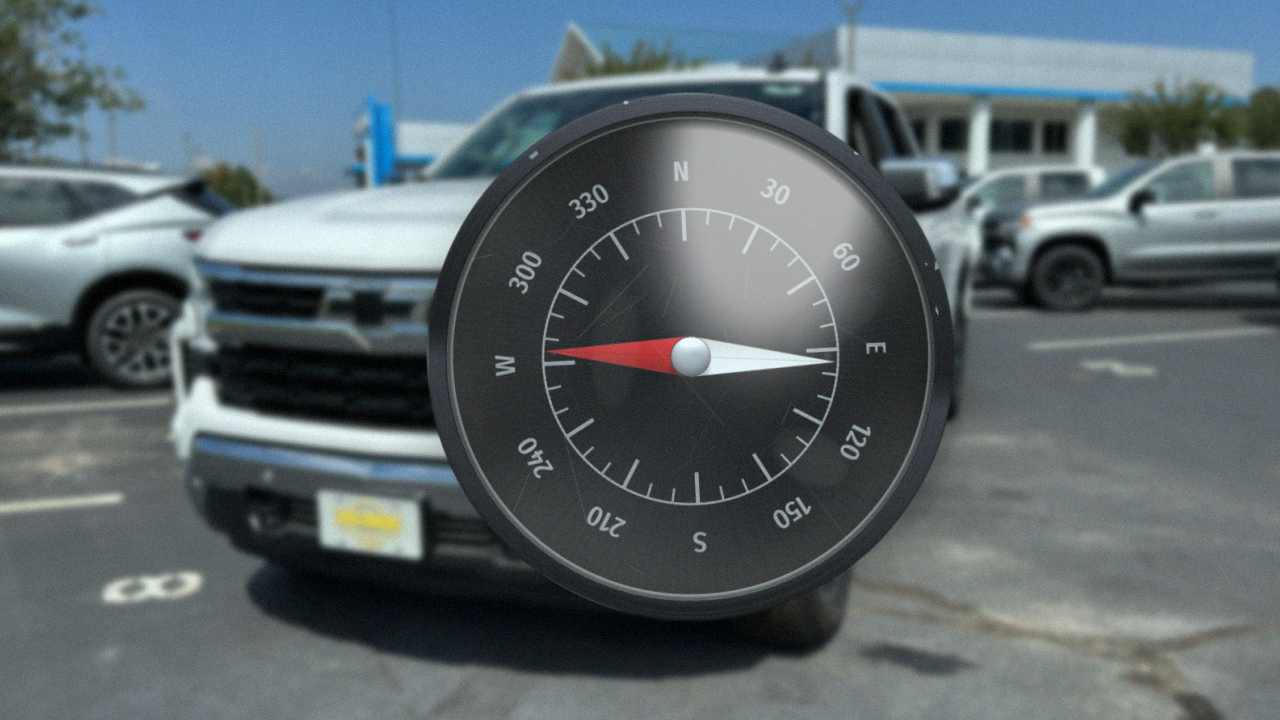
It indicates 275 °
